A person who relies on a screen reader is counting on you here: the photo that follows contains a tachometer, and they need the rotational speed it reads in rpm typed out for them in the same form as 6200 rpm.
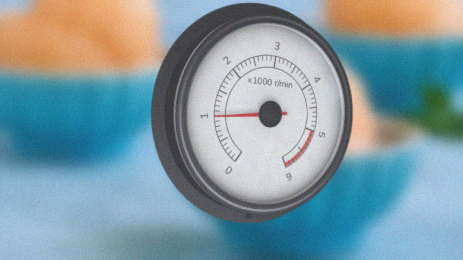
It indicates 1000 rpm
